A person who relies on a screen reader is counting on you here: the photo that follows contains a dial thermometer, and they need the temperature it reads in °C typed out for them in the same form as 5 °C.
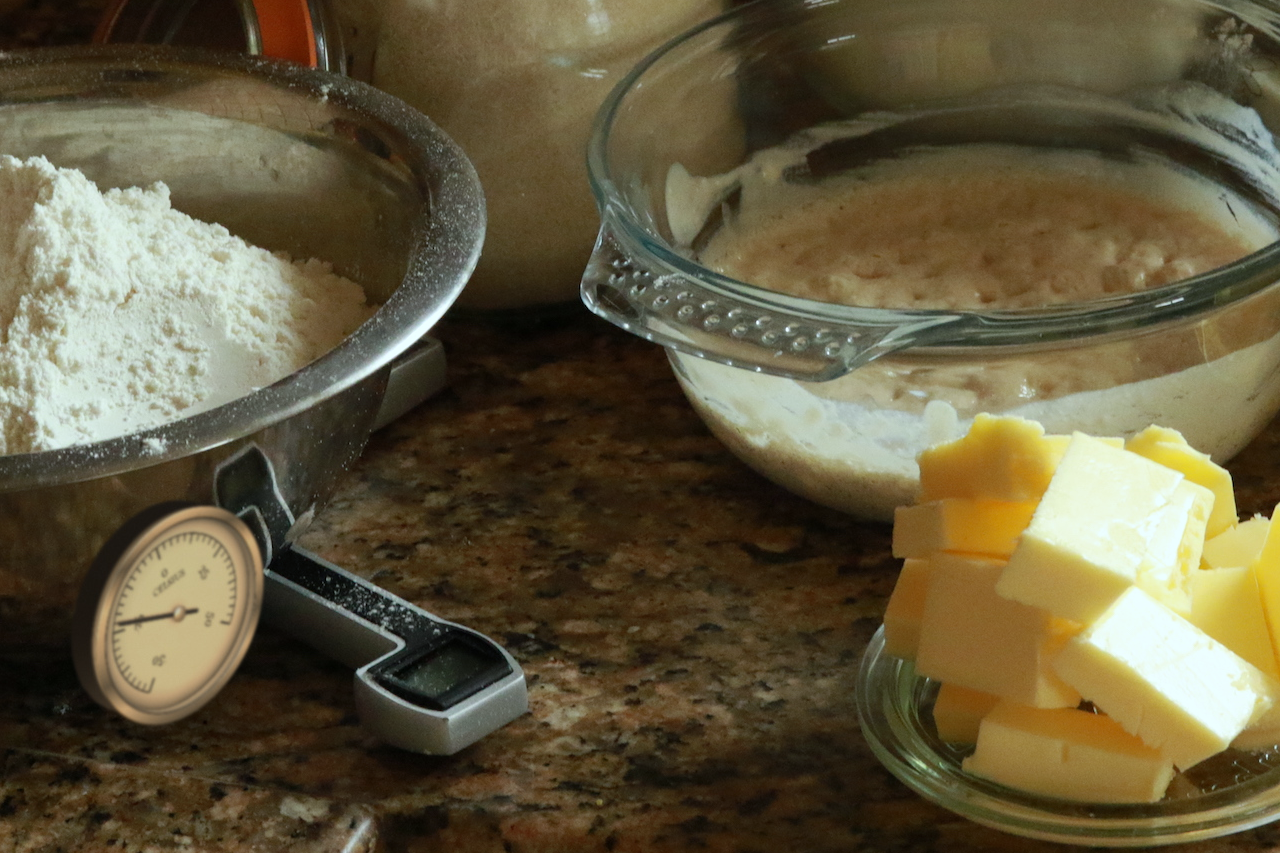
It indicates -22.5 °C
